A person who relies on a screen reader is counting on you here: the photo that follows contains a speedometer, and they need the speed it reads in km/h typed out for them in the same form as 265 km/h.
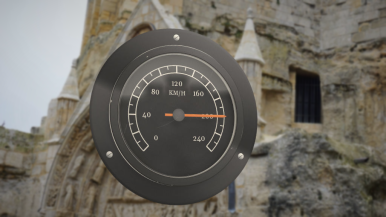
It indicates 200 km/h
